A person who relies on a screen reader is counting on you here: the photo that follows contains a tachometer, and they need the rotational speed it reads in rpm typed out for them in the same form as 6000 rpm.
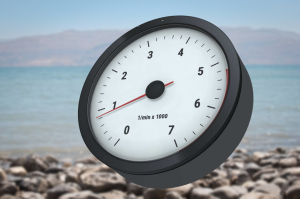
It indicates 800 rpm
